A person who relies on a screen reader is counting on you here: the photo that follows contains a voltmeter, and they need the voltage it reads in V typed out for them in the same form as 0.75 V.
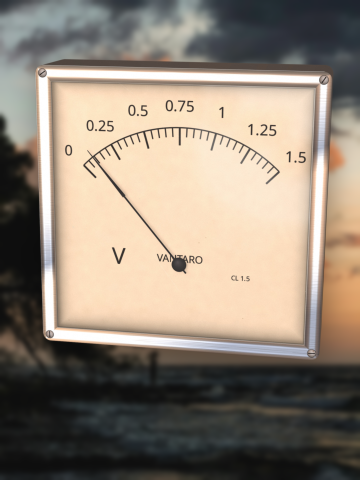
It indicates 0.1 V
